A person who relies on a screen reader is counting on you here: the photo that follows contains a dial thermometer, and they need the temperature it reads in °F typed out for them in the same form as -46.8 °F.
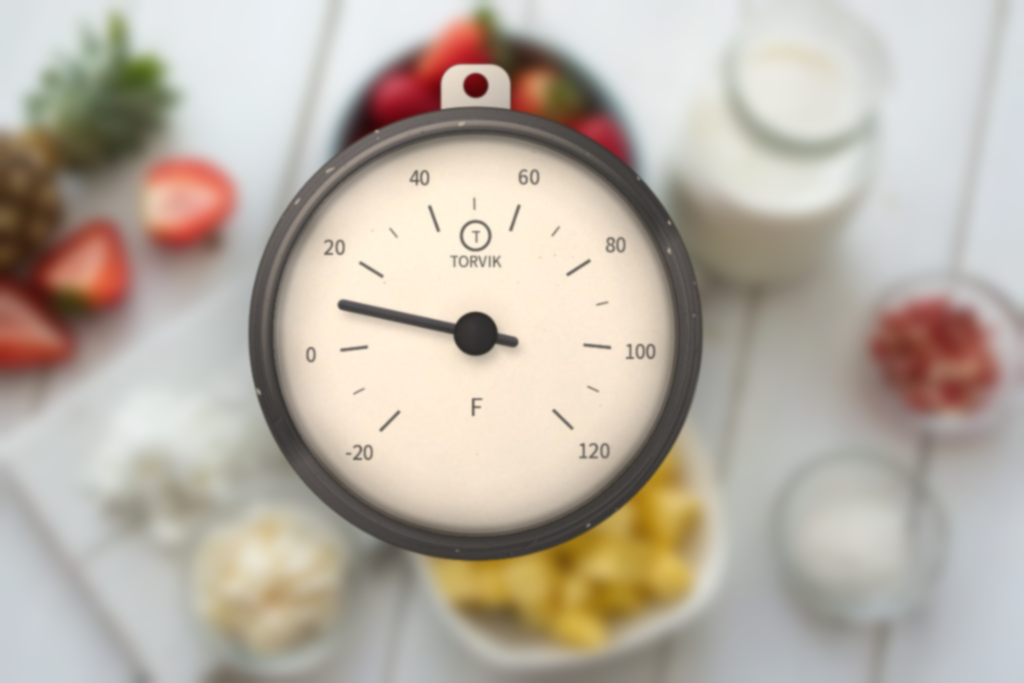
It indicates 10 °F
